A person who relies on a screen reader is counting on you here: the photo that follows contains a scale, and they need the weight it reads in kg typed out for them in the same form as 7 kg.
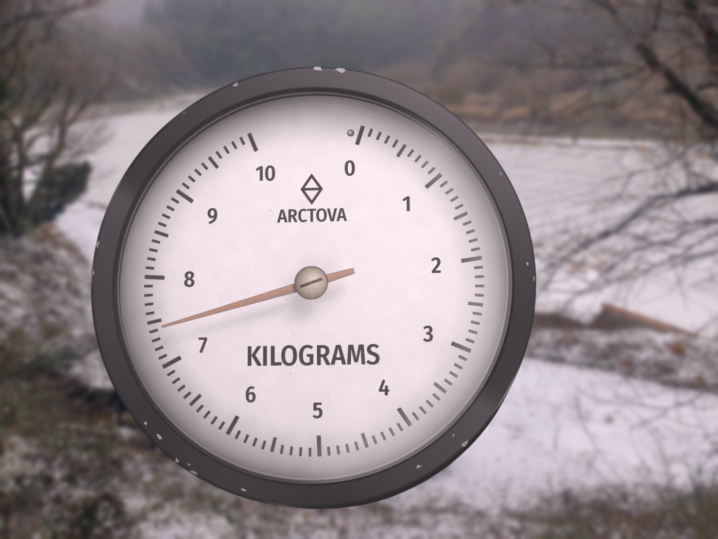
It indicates 7.4 kg
